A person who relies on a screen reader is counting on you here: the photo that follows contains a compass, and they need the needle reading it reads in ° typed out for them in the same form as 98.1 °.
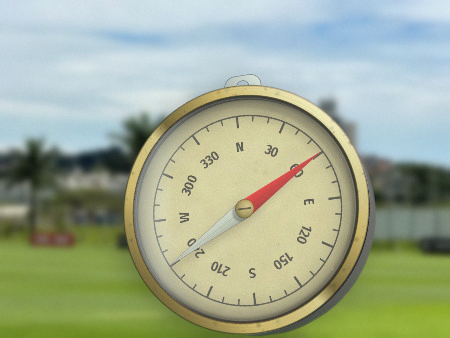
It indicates 60 °
